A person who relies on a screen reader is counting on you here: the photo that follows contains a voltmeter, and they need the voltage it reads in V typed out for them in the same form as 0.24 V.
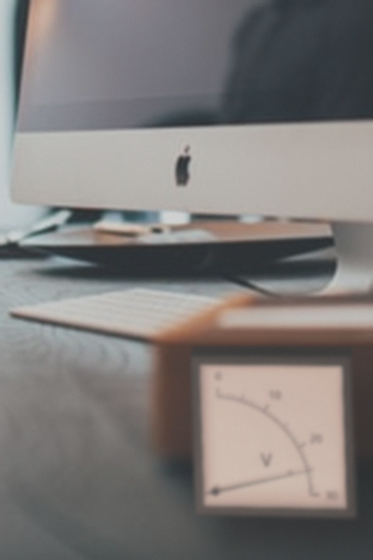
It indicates 25 V
